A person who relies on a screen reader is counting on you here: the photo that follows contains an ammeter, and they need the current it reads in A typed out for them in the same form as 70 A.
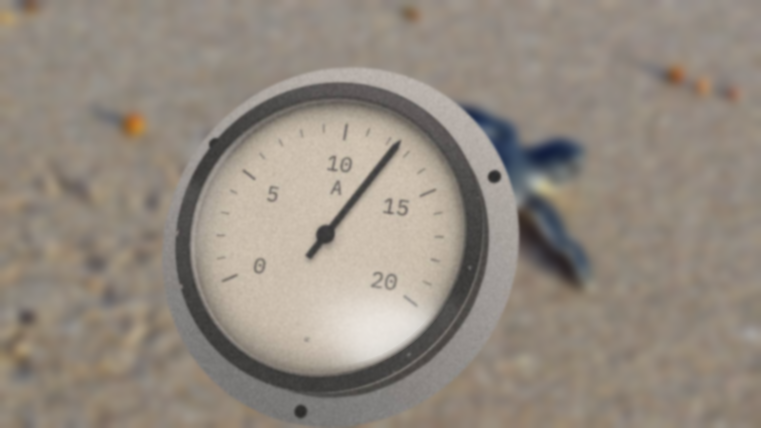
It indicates 12.5 A
